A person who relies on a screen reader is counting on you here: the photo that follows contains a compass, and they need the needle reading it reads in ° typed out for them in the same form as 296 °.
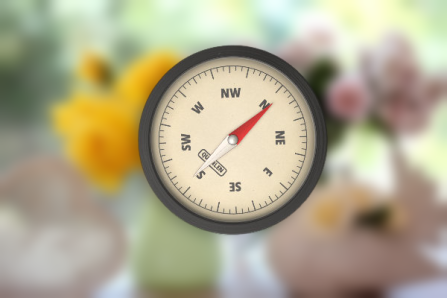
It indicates 5 °
